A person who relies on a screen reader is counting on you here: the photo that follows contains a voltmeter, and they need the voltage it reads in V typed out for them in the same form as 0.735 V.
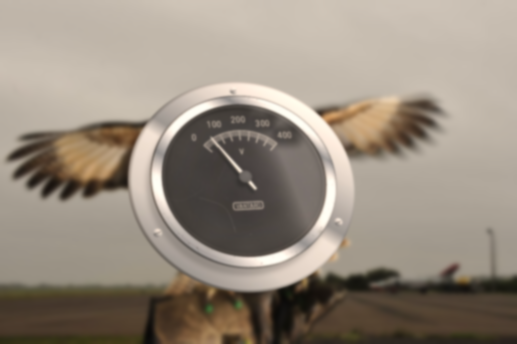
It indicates 50 V
